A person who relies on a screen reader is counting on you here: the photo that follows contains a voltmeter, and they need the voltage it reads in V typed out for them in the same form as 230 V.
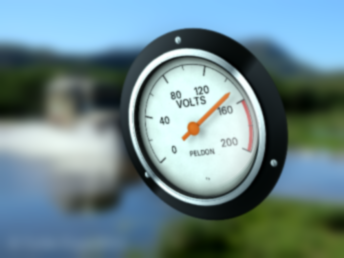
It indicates 150 V
